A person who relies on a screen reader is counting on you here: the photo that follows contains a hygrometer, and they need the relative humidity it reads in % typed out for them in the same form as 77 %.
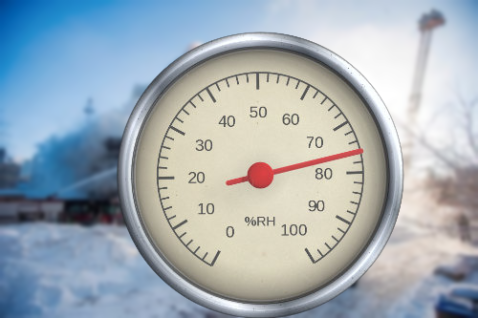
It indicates 76 %
